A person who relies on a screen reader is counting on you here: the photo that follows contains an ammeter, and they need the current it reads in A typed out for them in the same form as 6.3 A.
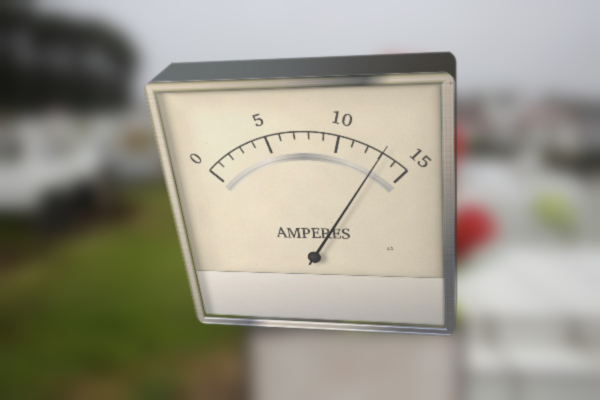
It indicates 13 A
